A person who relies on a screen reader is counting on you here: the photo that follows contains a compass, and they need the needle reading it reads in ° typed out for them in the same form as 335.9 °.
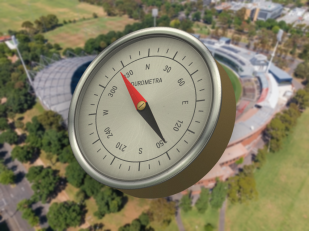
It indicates 325 °
